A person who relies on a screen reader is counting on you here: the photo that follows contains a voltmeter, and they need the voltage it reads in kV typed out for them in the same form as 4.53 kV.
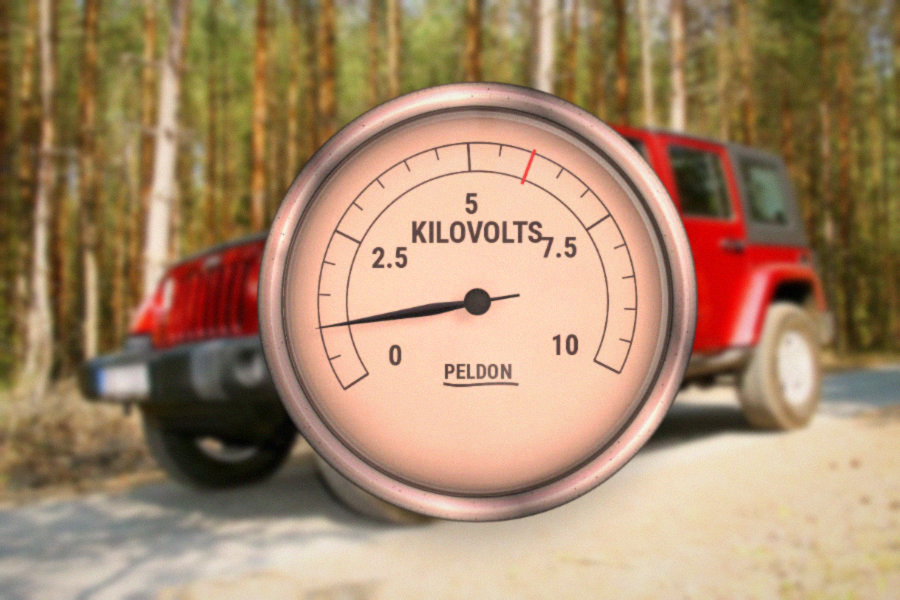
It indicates 1 kV
